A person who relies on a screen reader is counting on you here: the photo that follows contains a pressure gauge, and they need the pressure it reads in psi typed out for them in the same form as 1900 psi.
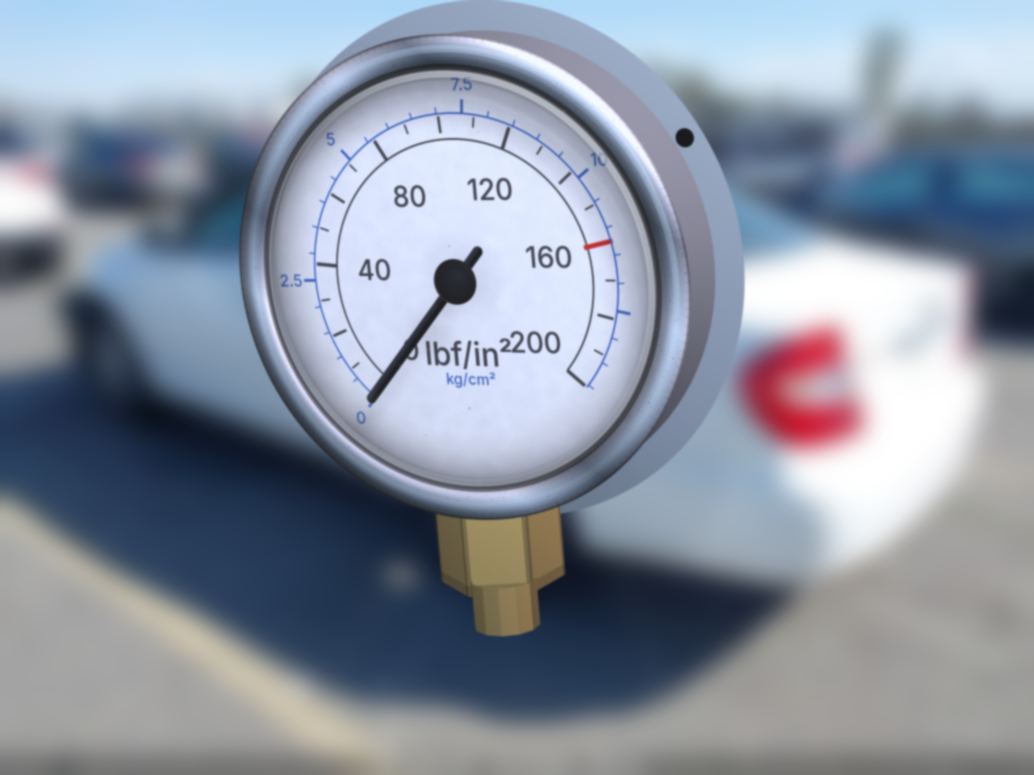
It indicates 0 psi
